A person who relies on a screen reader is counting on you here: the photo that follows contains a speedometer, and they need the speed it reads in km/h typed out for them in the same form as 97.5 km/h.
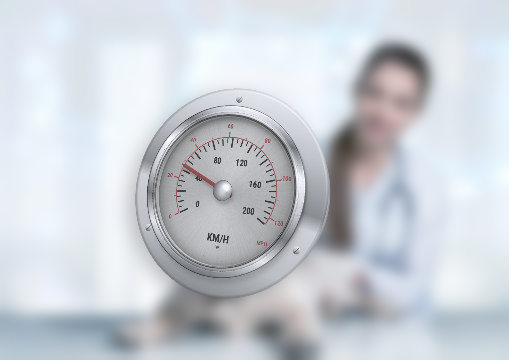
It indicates 45 km/h
